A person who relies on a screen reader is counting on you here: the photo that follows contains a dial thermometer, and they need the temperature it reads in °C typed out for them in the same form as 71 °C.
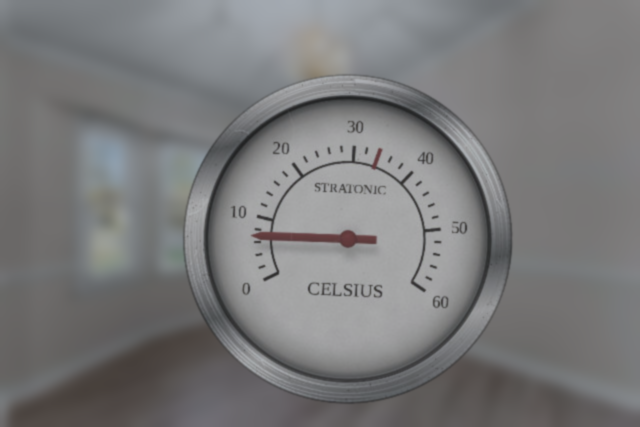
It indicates 7 °C
